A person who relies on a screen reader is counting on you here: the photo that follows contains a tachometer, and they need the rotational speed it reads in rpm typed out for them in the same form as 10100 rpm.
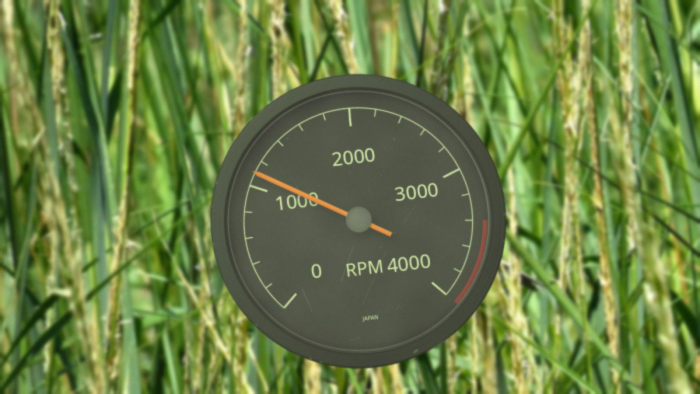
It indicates 1100 rpm
